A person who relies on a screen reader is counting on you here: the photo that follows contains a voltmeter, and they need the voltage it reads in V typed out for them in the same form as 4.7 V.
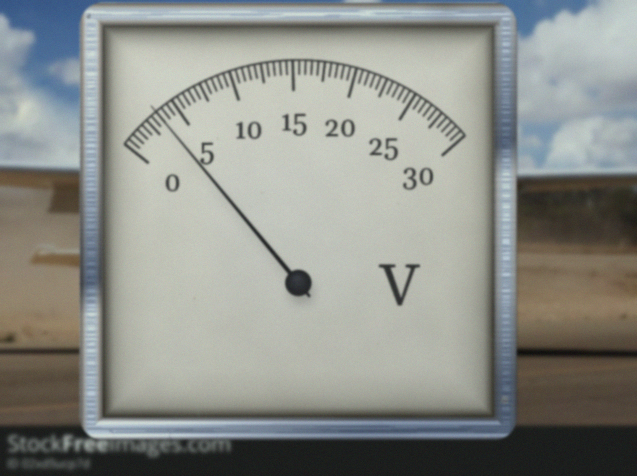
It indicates 3.5 V
